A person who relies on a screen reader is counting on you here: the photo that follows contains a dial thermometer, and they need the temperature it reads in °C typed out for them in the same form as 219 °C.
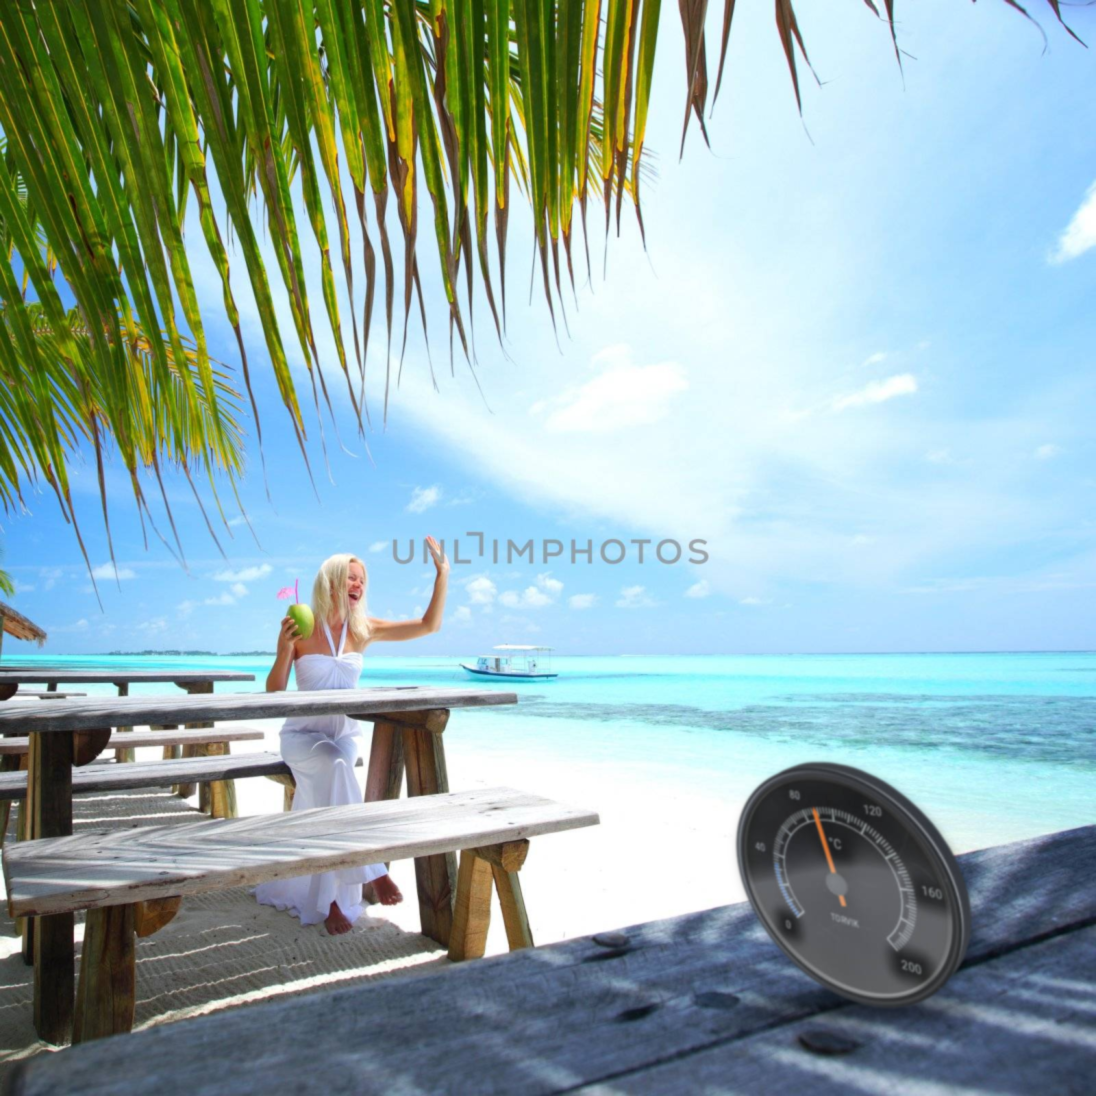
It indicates 90 °C
